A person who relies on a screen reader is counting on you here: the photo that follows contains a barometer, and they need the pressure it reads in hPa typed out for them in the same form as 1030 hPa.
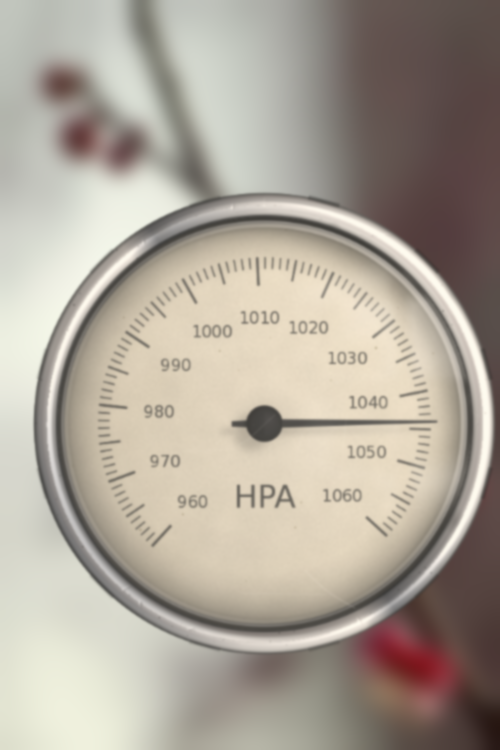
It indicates 1044 hPa
